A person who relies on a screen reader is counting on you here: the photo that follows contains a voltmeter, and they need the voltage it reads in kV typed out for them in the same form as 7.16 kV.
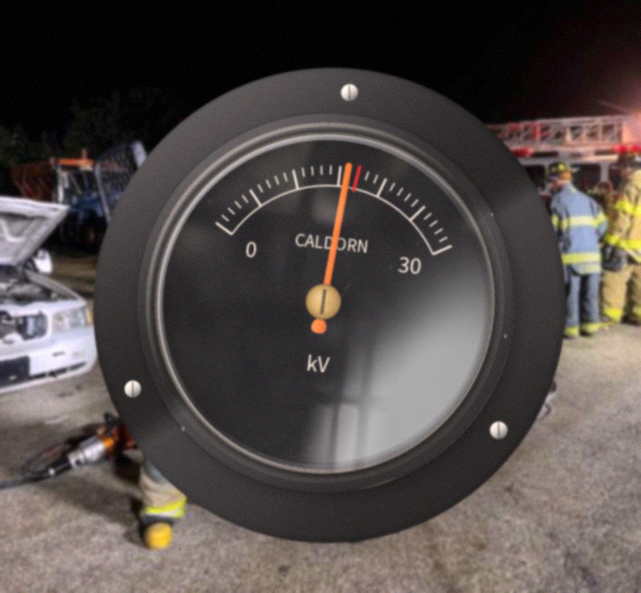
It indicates 16 kV
